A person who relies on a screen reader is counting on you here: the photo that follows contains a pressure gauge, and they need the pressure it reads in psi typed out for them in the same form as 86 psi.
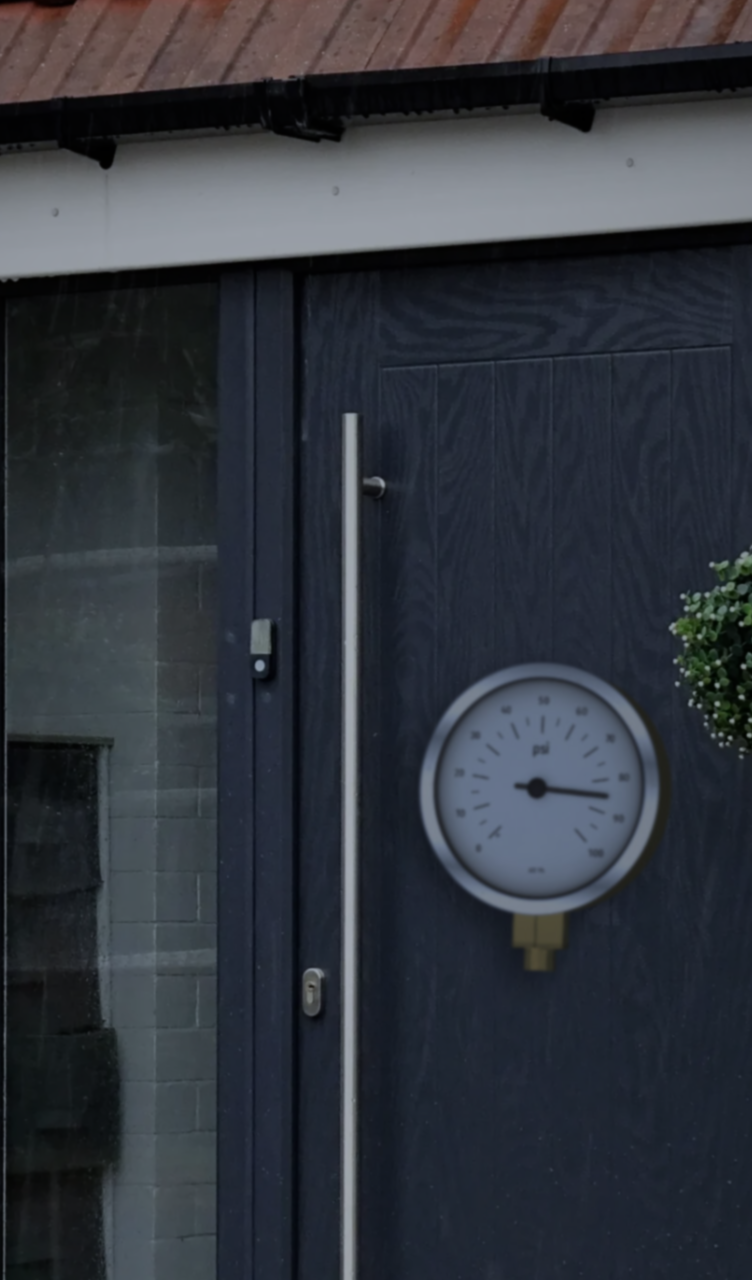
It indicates 85 psi
